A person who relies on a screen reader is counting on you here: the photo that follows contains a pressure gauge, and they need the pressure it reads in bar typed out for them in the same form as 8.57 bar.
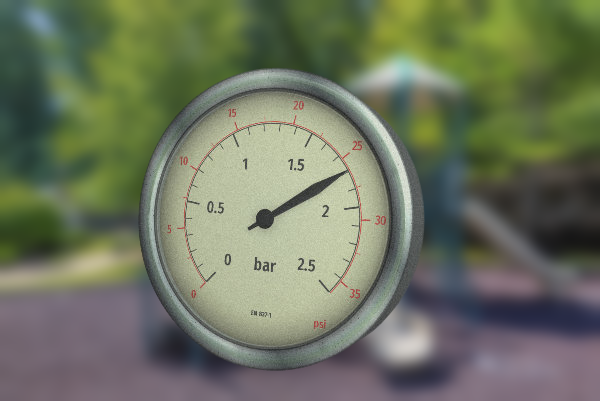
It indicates 1.8 bar
